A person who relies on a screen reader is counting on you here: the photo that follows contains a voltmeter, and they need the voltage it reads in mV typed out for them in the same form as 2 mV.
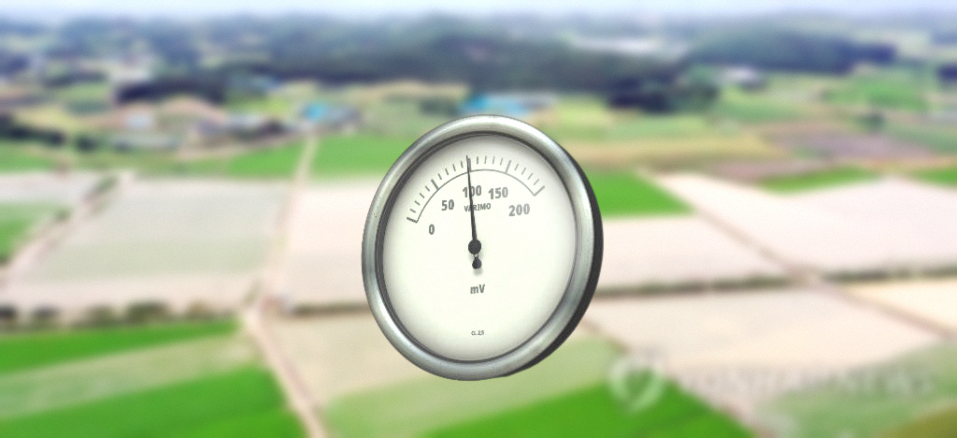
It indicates 100 mV
